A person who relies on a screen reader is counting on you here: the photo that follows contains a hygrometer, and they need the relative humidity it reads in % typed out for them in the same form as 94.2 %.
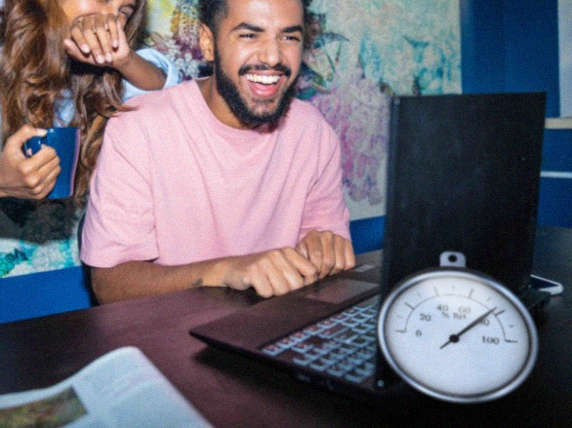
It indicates 75 %
